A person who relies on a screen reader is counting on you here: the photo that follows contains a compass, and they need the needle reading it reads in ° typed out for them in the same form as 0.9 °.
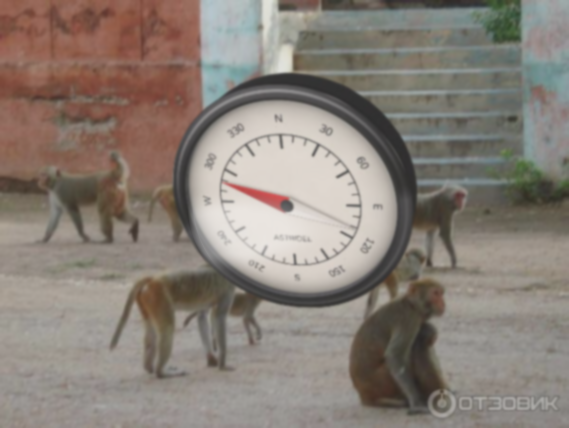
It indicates 290 °
